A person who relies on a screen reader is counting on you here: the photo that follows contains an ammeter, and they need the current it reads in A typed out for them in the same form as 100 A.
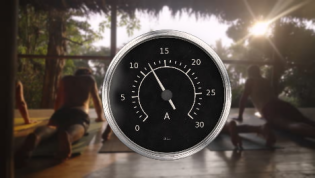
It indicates 12 A
